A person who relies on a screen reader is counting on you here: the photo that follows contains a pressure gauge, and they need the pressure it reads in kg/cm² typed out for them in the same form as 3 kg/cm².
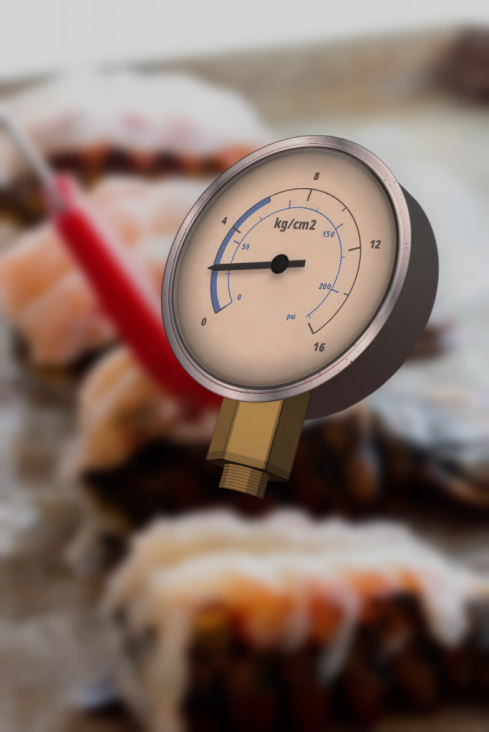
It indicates 2 kg/cm²
